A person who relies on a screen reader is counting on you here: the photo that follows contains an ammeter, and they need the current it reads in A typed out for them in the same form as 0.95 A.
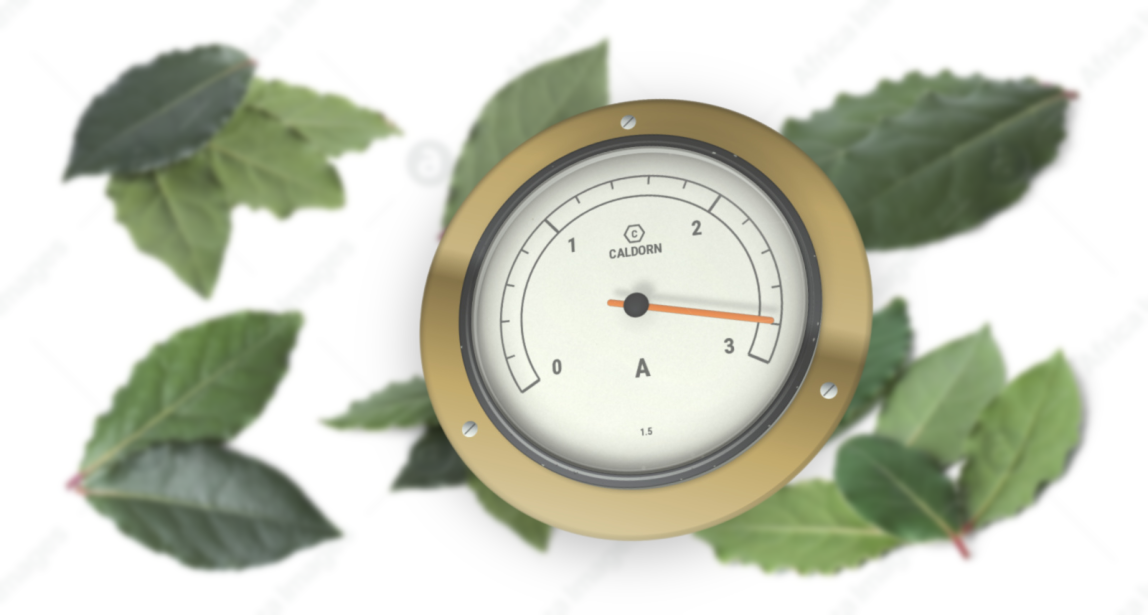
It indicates 2.8 A
